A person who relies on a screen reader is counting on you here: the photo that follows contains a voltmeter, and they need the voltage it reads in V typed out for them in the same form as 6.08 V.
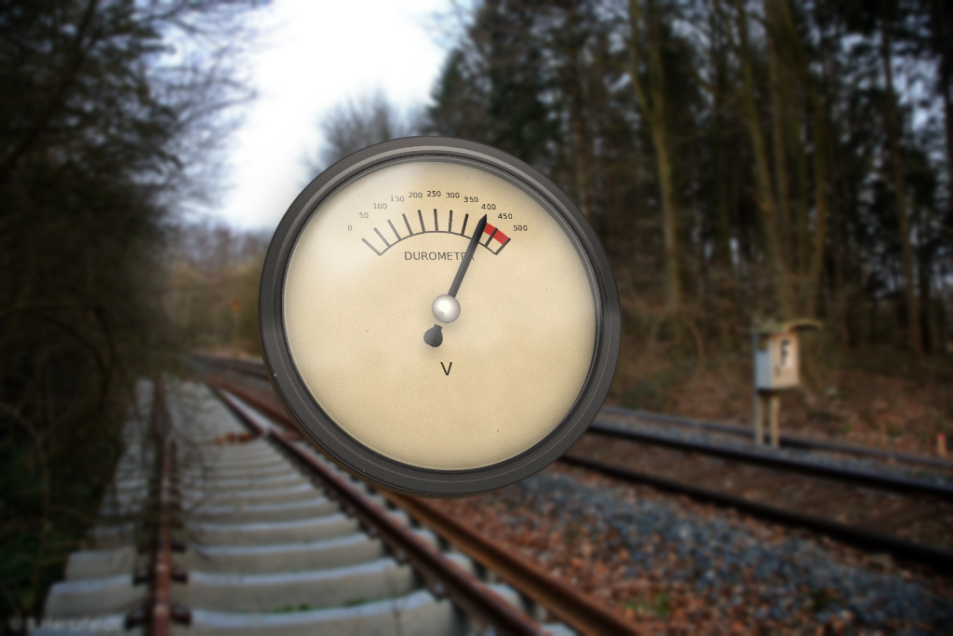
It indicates 400 V
